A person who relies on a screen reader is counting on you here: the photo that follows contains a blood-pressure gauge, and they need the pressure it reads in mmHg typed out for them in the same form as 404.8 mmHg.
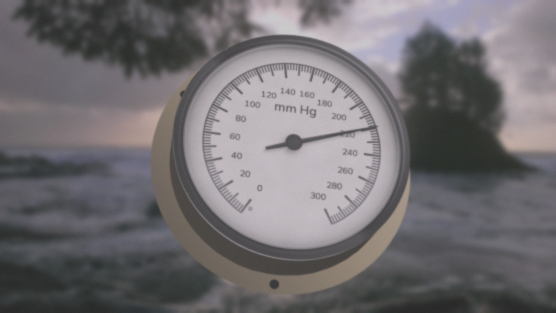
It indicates 220 mmHg
